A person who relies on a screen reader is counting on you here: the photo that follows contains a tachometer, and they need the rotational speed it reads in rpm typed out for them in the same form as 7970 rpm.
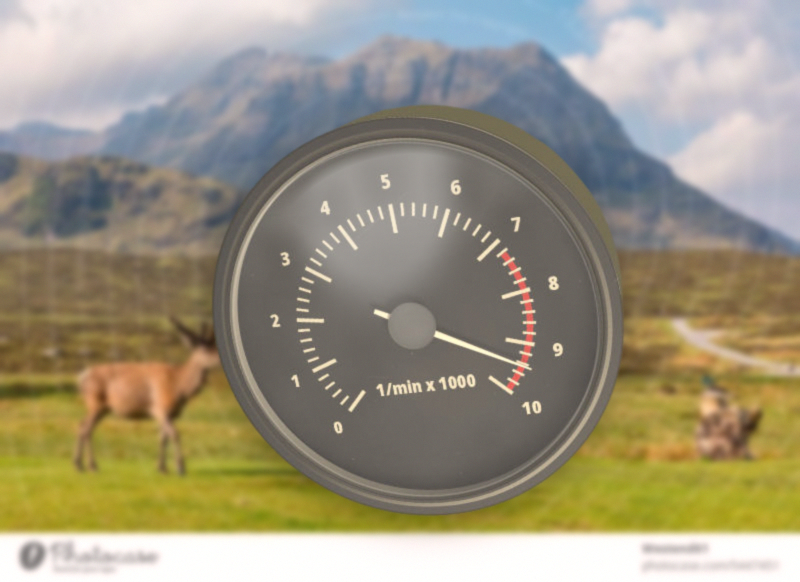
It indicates 9400 rpm
